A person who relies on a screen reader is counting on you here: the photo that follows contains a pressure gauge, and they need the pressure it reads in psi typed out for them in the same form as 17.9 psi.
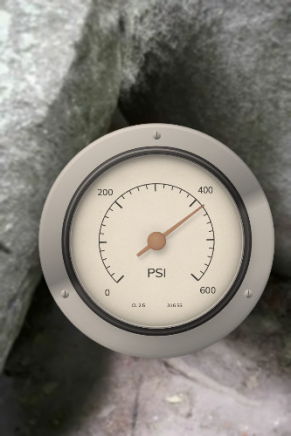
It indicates 420 psi
